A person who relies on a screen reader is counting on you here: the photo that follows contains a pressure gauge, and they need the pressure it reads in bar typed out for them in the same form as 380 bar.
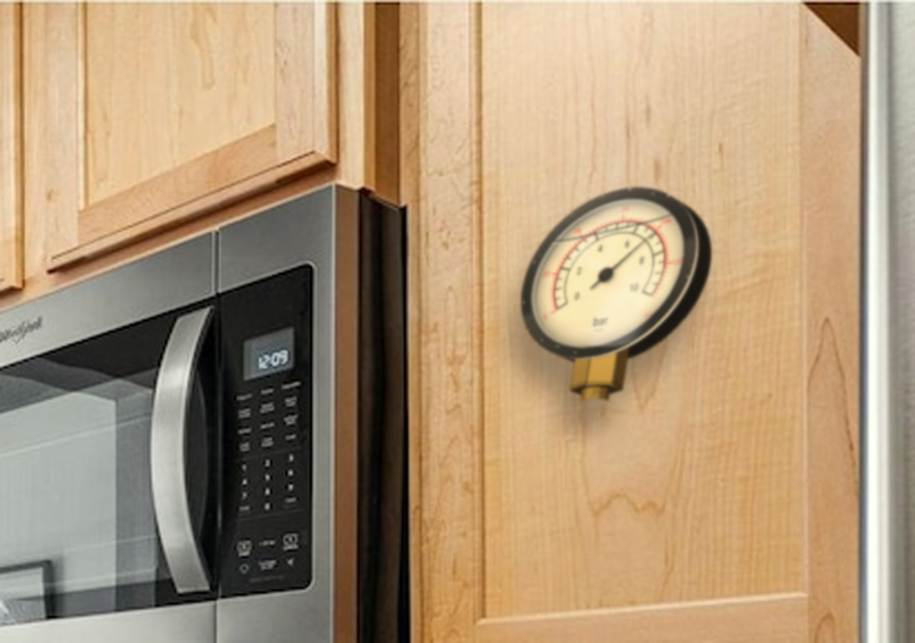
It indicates 7 bar
